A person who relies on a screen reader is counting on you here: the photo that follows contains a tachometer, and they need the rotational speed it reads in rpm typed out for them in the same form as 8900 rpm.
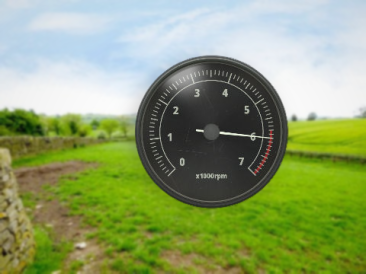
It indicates 6000 rpm
